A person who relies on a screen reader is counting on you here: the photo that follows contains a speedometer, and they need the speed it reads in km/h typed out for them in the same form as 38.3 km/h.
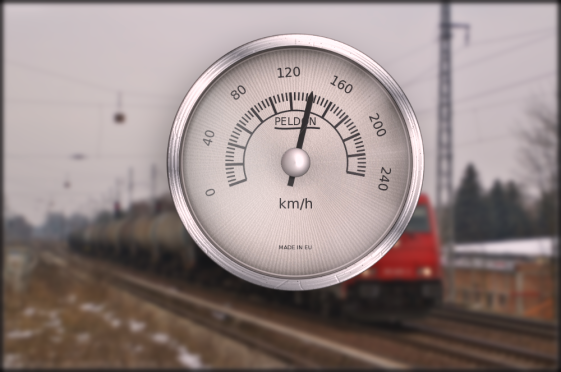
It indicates 140 km/h
